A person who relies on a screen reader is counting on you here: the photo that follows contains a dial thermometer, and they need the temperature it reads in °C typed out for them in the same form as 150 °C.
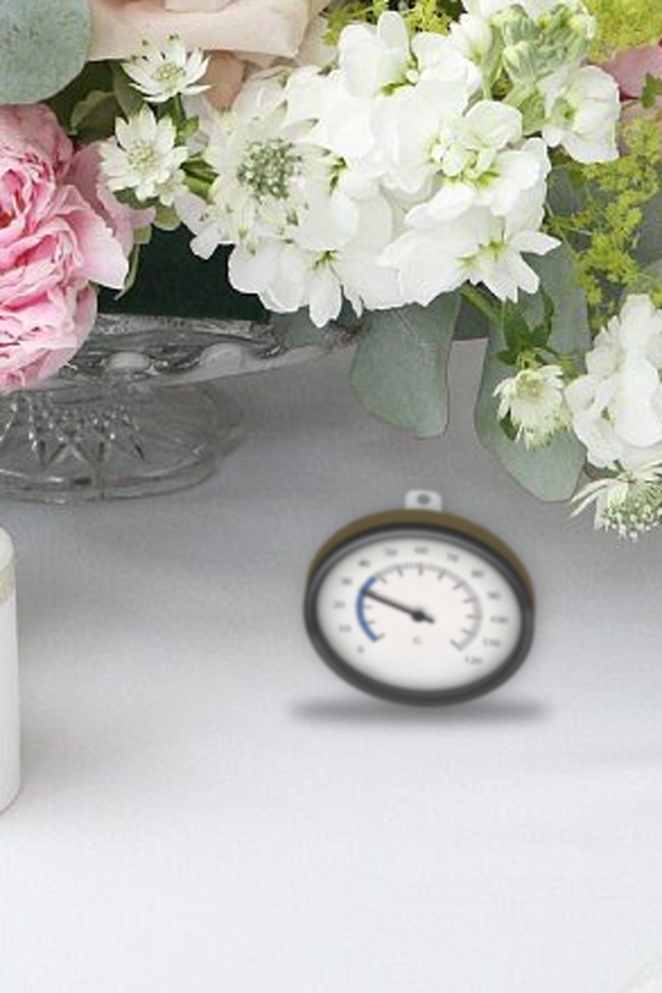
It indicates 30 °C
